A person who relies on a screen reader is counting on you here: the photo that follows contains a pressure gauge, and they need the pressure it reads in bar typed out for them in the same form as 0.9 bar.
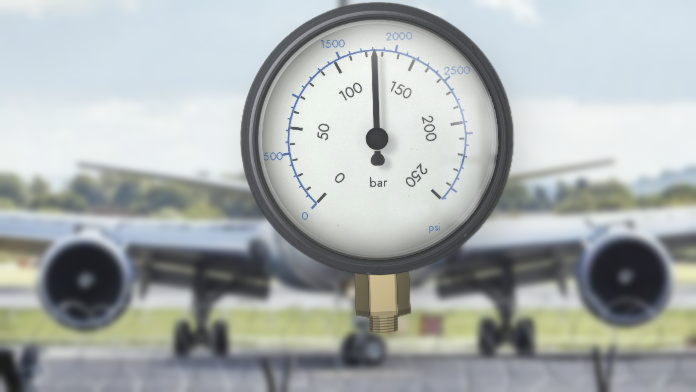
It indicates 125 bar
